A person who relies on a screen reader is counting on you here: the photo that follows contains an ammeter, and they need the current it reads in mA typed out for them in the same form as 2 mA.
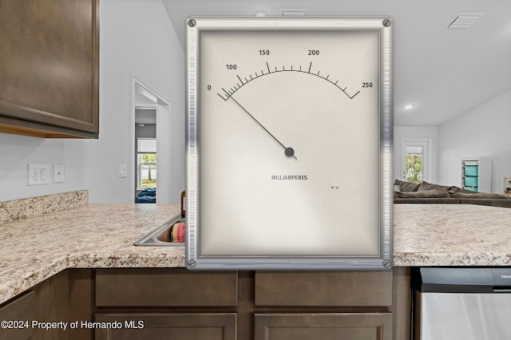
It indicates 50 mA
